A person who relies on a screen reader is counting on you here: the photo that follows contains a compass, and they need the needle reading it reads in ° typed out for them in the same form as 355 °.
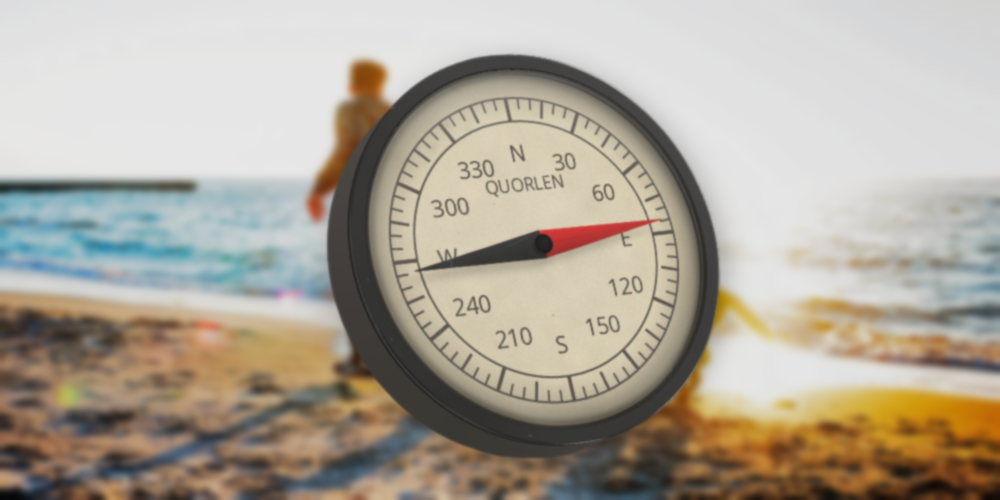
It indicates 85 °
